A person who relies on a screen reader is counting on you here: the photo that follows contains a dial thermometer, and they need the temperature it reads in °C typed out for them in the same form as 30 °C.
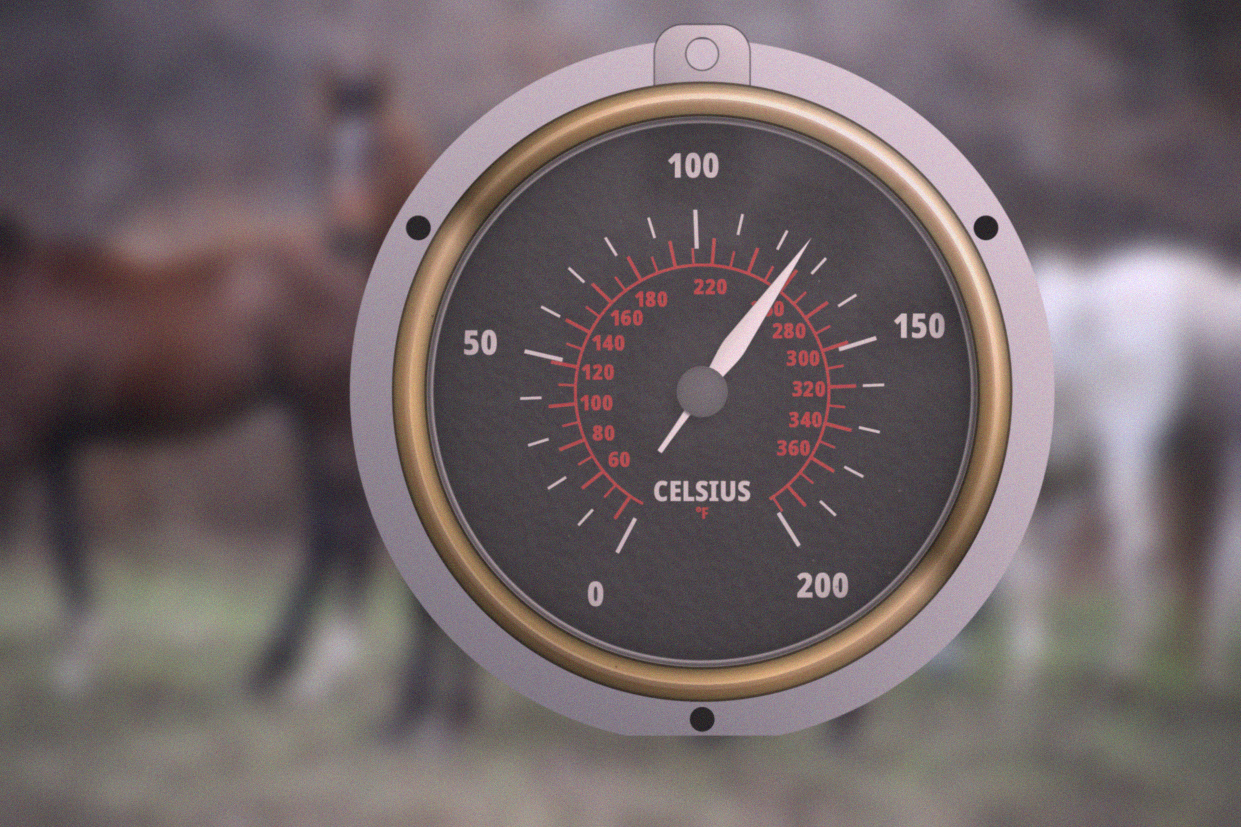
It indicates 125 °C
